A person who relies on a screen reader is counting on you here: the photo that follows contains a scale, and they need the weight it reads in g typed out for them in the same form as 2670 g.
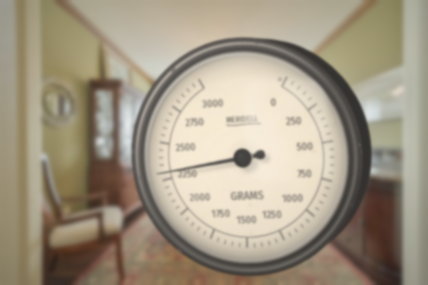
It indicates 2300 g
